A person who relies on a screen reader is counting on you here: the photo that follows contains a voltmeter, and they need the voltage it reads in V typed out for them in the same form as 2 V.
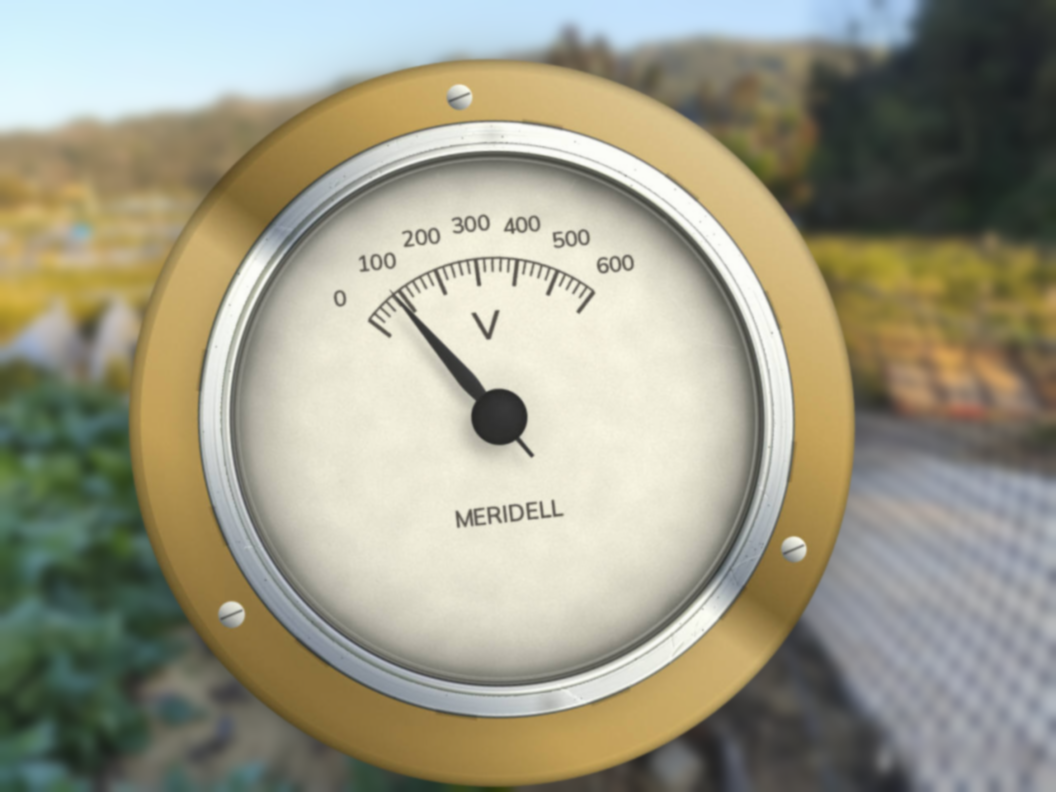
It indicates 80 V
